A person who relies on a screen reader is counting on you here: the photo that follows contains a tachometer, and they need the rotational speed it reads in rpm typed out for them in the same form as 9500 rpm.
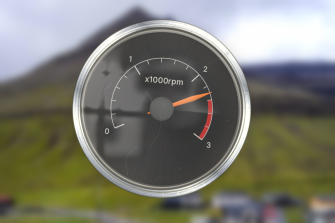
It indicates 2300 rpm
